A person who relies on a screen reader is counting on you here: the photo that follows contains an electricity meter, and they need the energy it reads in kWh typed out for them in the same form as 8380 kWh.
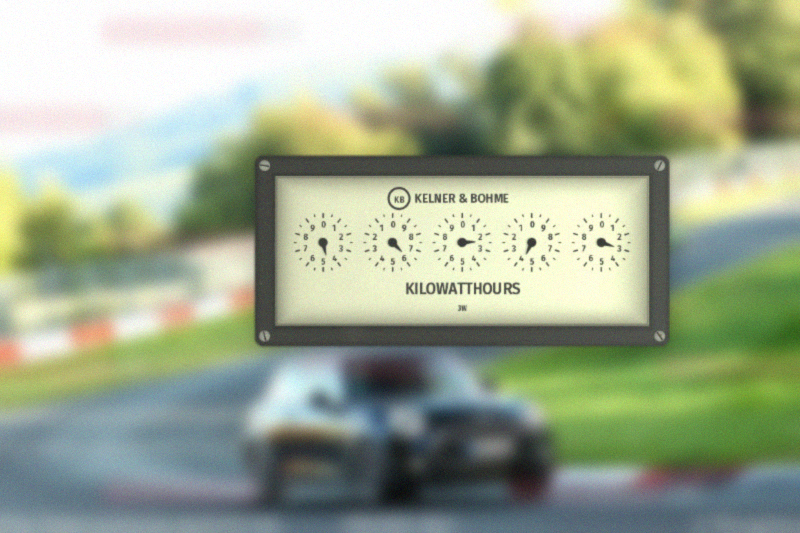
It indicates 46243 kWh
